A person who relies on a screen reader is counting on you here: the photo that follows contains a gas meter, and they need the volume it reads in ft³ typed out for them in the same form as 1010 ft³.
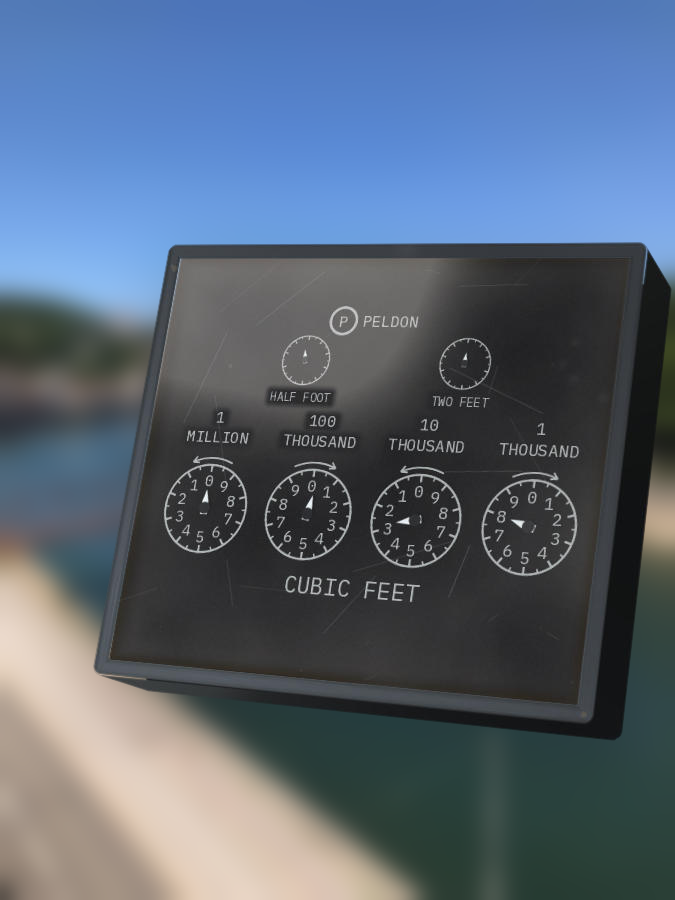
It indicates 2800 ft³
